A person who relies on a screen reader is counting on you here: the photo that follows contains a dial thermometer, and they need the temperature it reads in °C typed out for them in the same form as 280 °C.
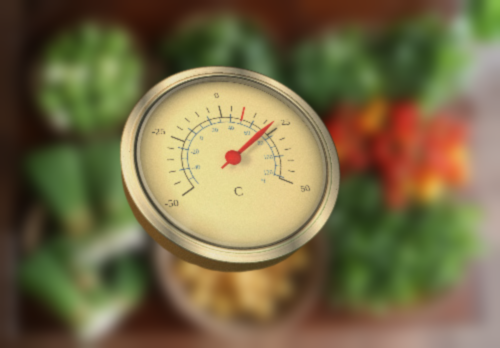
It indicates 22.5 °C
